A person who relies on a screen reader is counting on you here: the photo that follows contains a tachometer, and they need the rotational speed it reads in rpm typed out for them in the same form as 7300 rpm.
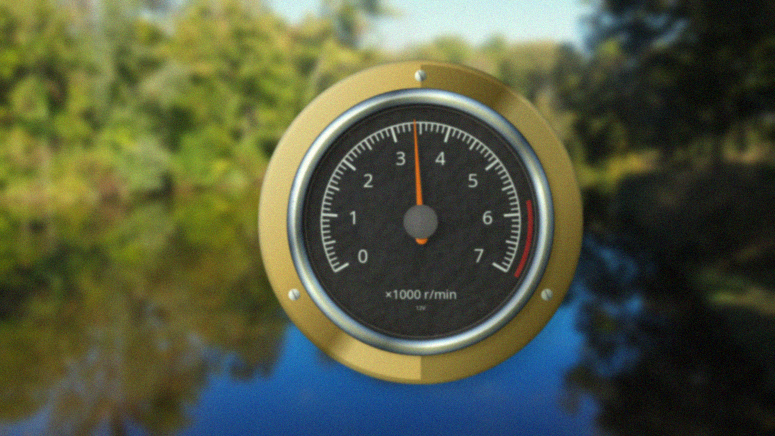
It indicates 3400 rpm
